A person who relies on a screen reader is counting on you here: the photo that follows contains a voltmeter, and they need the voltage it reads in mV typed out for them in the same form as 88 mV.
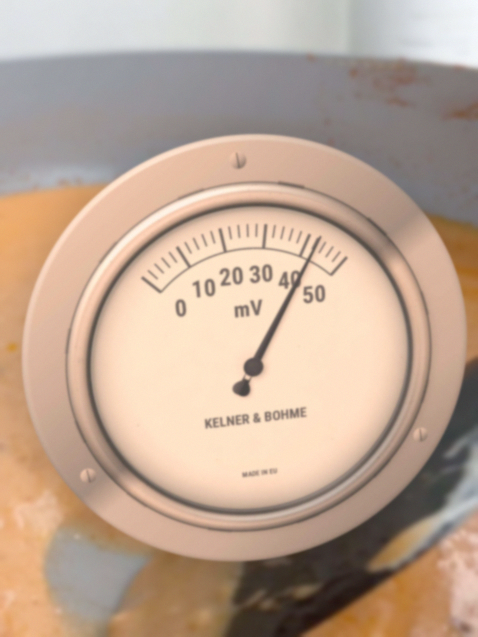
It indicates 42 mV
